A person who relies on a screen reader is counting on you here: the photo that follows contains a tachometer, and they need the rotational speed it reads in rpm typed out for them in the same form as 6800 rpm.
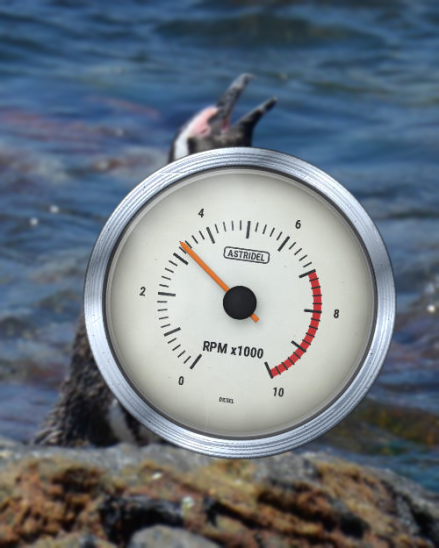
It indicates 3300 rpm
